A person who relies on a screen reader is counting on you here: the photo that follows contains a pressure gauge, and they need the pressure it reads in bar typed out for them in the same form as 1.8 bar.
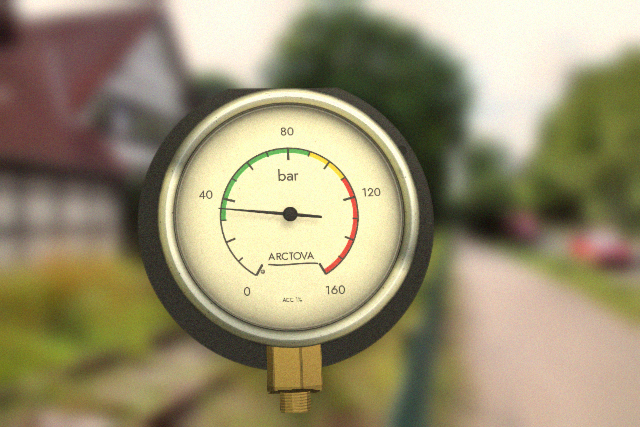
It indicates 35 bar
